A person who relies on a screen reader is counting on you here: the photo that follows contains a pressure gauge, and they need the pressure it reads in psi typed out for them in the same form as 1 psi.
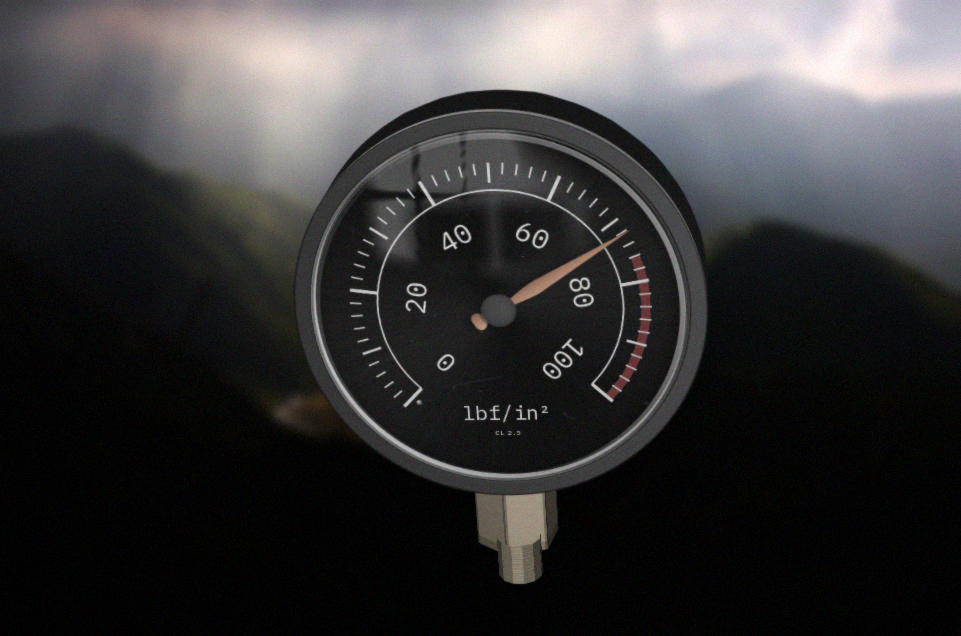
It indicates 72 psi
